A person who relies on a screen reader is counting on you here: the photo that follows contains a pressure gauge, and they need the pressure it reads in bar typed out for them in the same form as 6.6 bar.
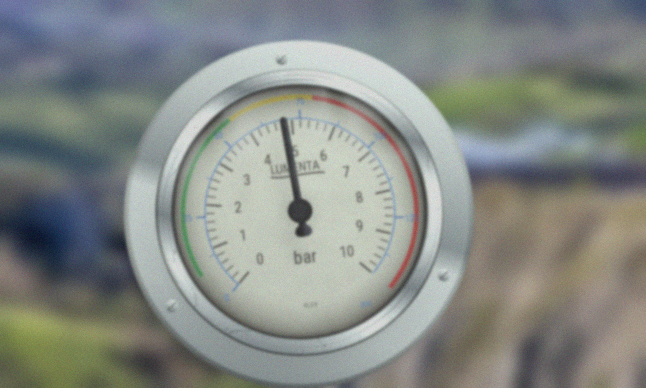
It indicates 4.8 bar
